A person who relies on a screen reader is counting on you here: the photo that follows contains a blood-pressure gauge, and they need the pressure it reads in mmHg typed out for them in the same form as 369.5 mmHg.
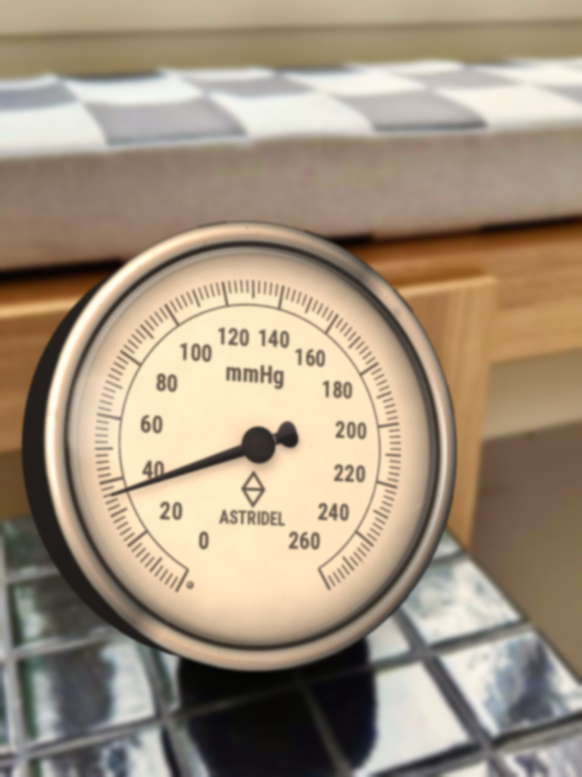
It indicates 36 mmHg
